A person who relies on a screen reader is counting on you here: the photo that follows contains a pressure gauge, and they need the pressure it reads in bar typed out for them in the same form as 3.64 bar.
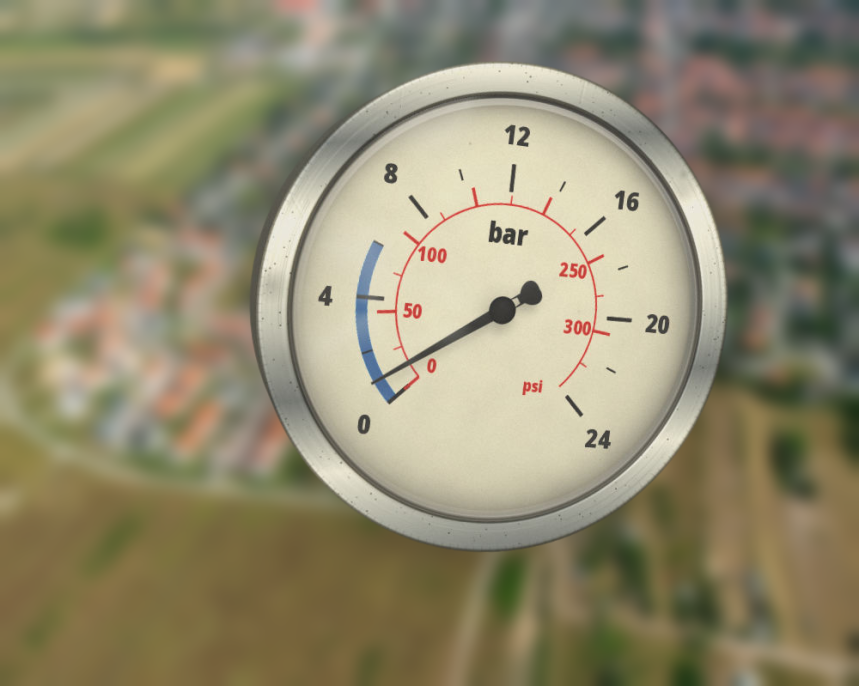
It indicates 1 bar
